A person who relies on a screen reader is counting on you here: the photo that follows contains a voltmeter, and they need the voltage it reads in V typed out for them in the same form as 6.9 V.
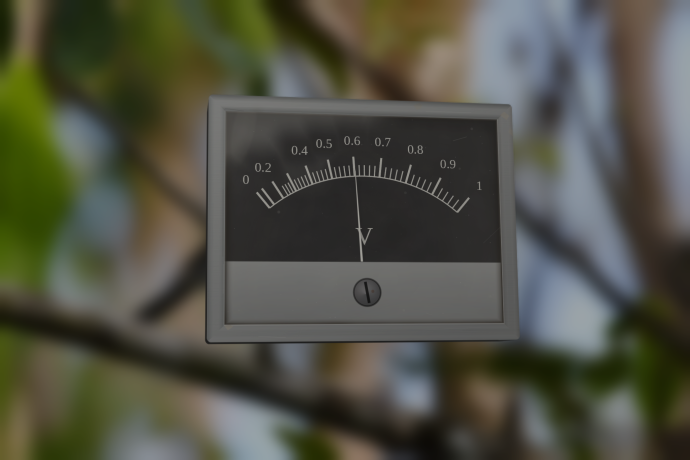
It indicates 0.6 V
